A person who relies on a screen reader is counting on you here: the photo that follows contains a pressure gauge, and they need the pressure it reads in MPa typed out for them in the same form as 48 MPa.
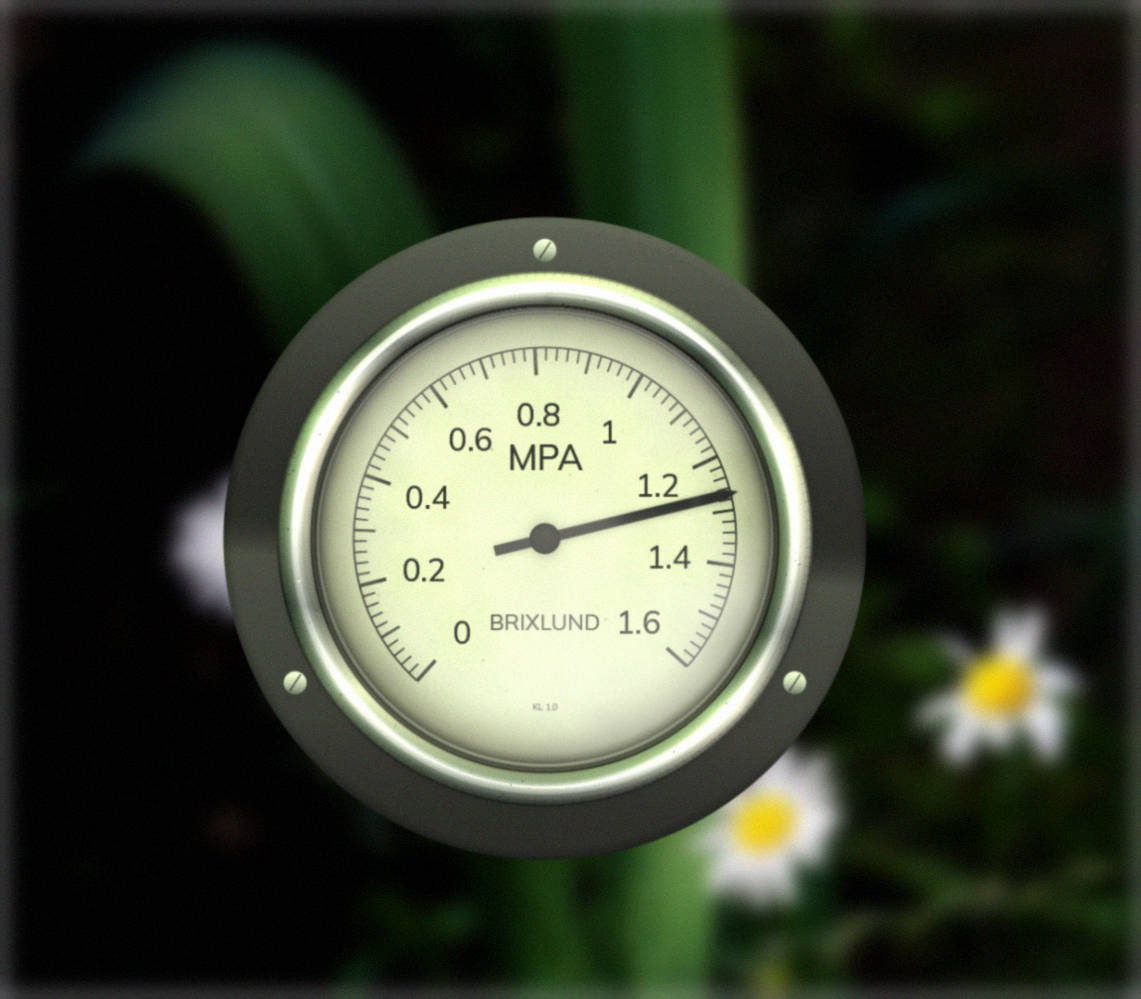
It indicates 1.27 MPa
